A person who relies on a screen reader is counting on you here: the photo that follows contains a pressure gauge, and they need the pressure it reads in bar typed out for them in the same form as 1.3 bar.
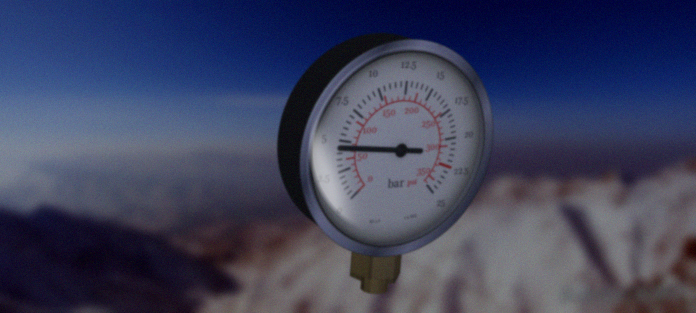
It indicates 4.5 bar
